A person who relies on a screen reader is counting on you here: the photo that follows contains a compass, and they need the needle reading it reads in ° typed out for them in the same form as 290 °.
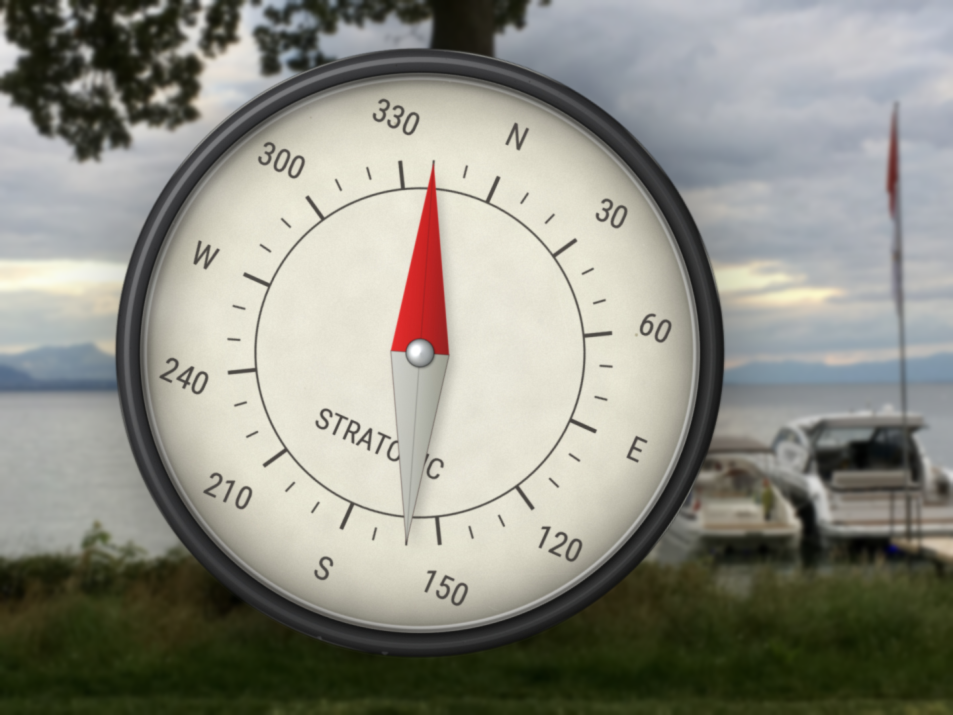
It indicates 340 °
